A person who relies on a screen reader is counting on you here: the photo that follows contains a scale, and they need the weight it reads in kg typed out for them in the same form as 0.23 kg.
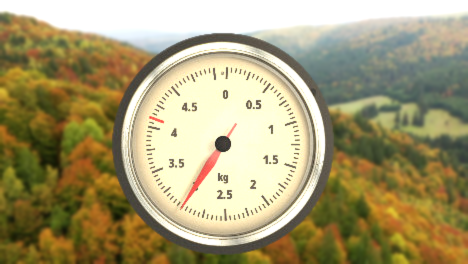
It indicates 3 kg
